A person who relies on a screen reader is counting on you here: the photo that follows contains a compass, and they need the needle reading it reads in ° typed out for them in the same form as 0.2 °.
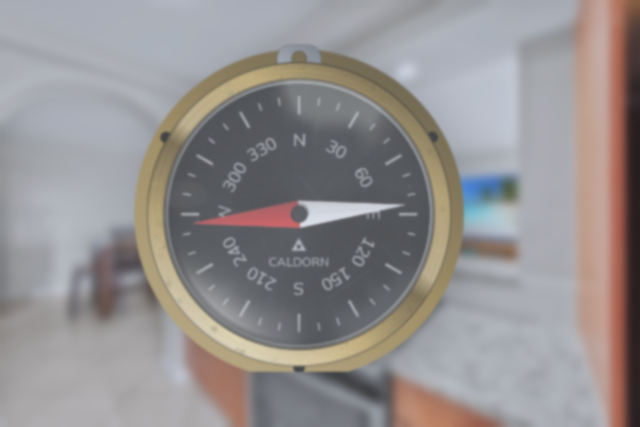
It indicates 265 °
